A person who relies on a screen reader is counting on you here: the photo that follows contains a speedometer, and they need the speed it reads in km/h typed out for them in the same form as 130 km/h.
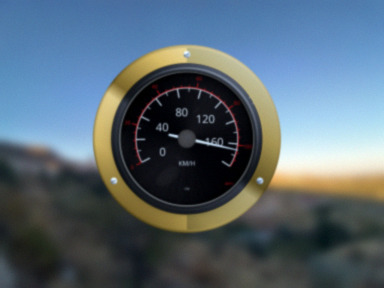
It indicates 165 km/h
